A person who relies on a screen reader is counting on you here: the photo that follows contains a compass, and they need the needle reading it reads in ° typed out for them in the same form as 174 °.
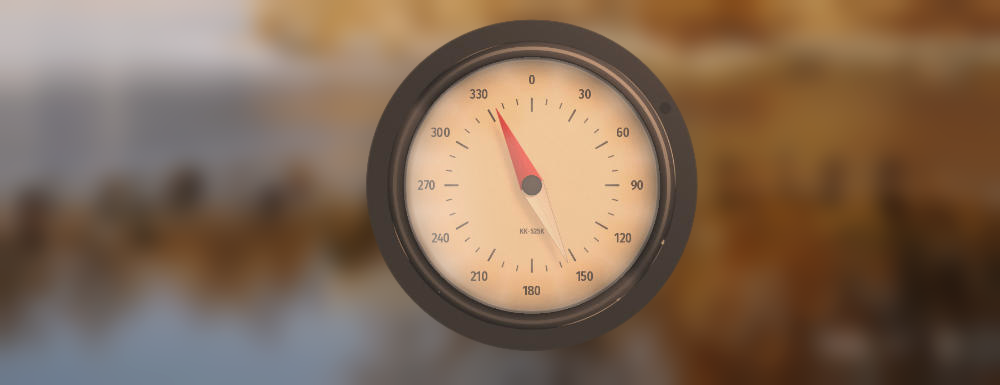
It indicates 335 °
